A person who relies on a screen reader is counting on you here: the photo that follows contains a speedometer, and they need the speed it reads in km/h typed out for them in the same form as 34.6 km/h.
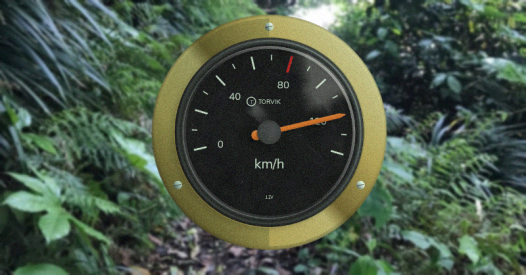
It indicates 120 km/h
